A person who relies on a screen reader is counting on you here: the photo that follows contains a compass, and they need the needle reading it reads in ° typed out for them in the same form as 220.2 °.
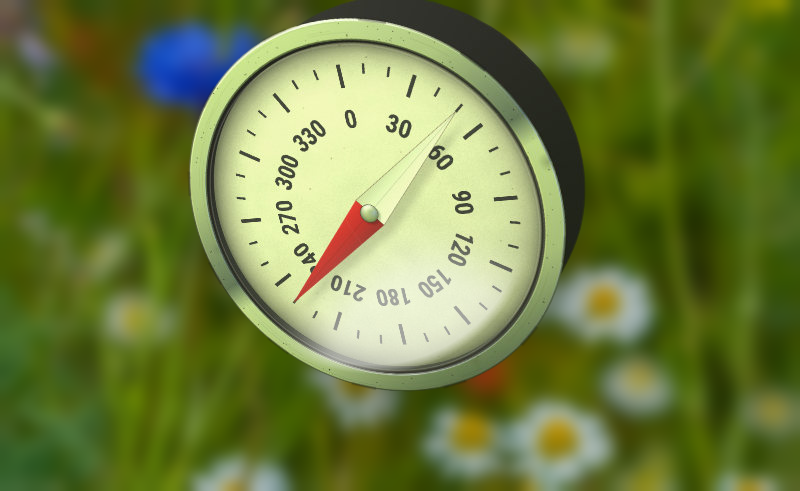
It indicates 230 °
